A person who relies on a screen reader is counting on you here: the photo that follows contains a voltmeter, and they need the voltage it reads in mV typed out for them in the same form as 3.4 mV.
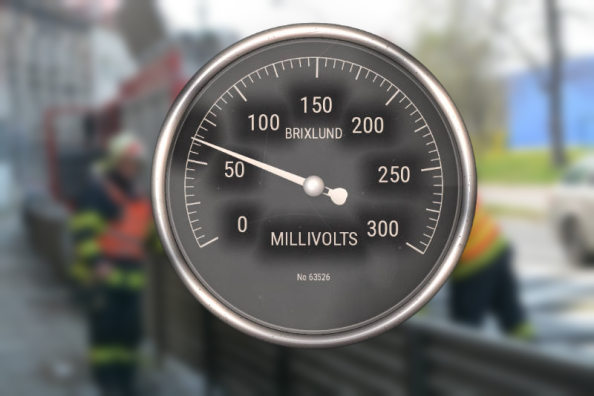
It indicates 62.5 mV
